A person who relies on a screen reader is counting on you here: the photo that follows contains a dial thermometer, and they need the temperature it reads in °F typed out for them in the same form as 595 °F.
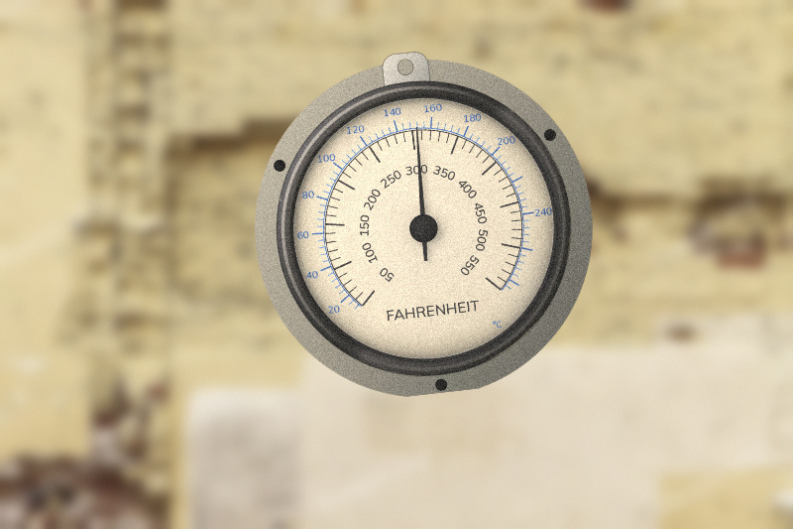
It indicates 305 °F
